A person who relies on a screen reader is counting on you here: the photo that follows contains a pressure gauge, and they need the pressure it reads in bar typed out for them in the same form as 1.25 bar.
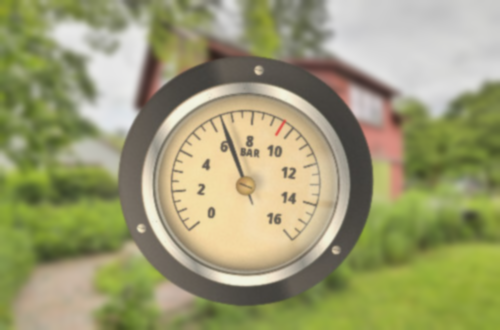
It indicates 6.5 bar
